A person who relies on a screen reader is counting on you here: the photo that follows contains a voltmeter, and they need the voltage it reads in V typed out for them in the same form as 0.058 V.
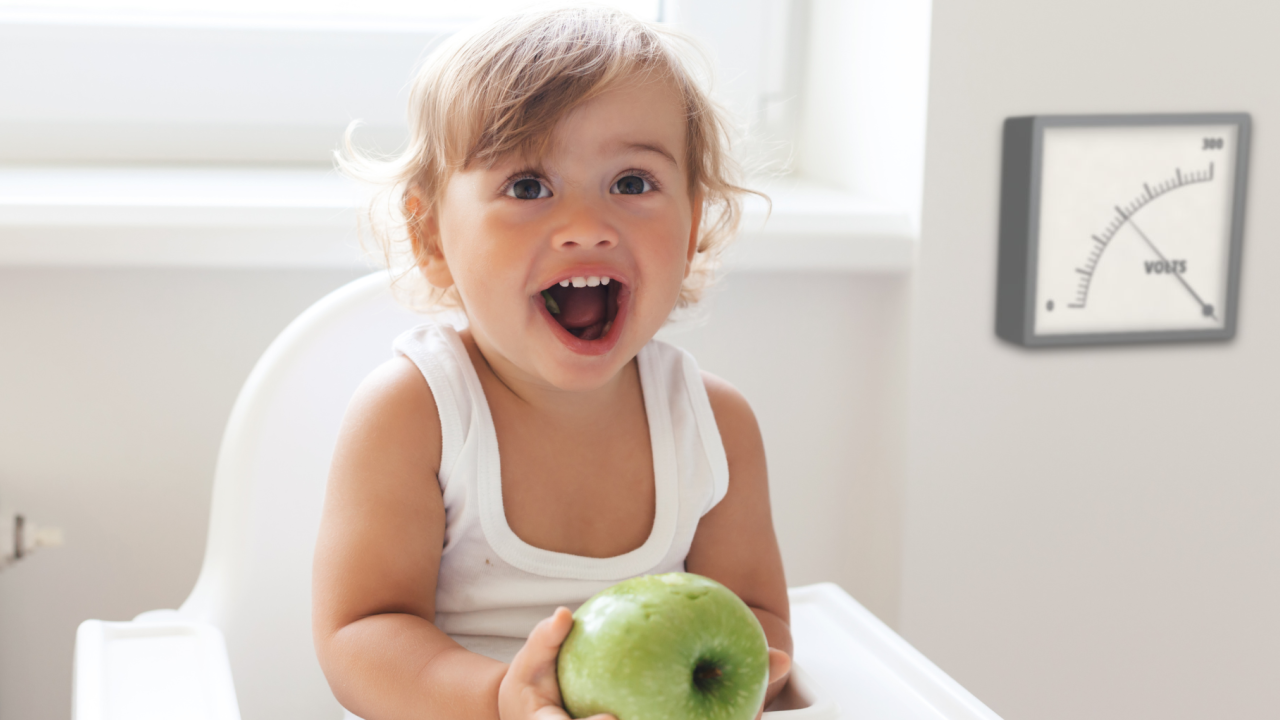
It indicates 150 V
